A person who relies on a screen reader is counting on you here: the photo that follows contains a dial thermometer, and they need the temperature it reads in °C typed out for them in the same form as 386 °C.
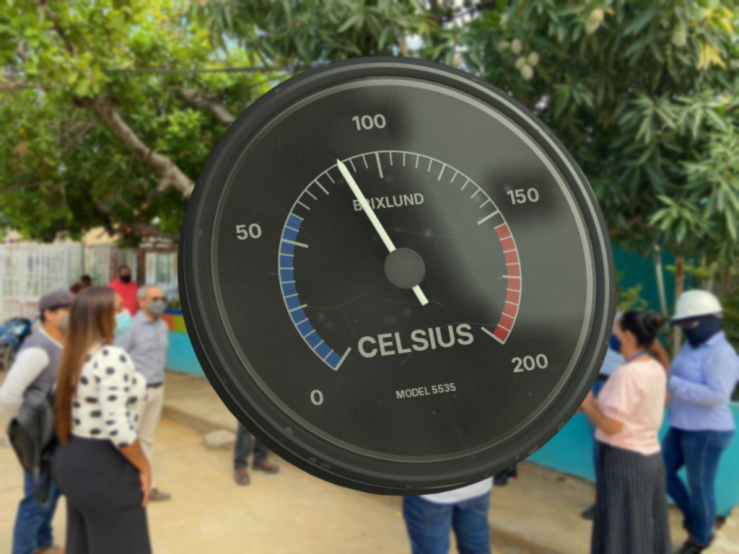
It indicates 85 °C
